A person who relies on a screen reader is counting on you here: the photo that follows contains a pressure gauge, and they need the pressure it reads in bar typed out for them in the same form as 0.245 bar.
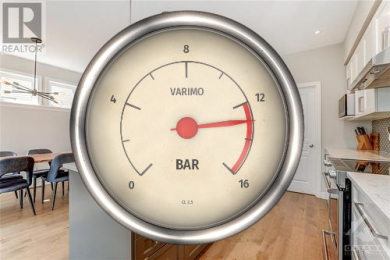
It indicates 13 bar
